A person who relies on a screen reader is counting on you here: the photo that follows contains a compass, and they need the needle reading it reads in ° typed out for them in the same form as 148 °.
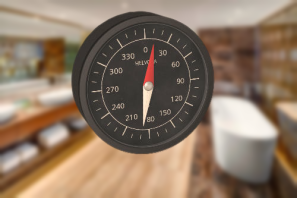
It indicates 10 °
